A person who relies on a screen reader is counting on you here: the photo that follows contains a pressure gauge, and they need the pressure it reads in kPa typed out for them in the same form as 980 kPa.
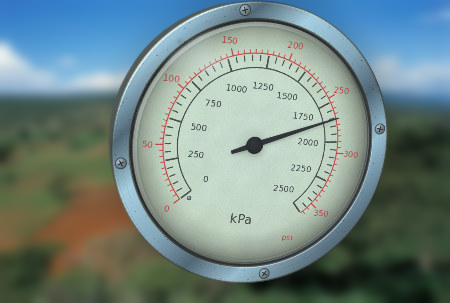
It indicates 1850 kPa
